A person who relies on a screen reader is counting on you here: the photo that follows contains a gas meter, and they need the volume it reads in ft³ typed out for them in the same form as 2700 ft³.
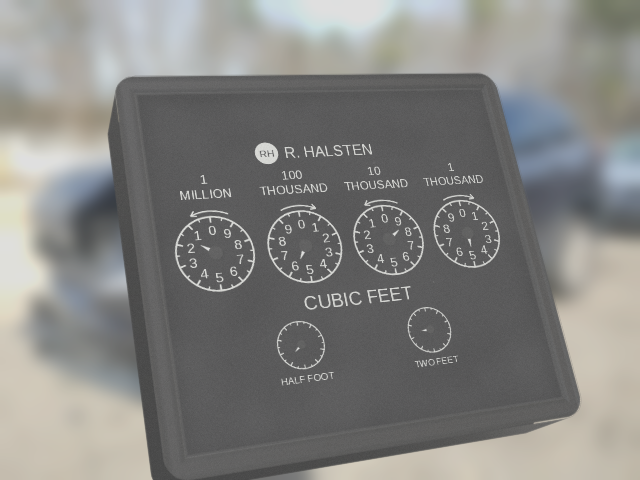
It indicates 158500 ft³
